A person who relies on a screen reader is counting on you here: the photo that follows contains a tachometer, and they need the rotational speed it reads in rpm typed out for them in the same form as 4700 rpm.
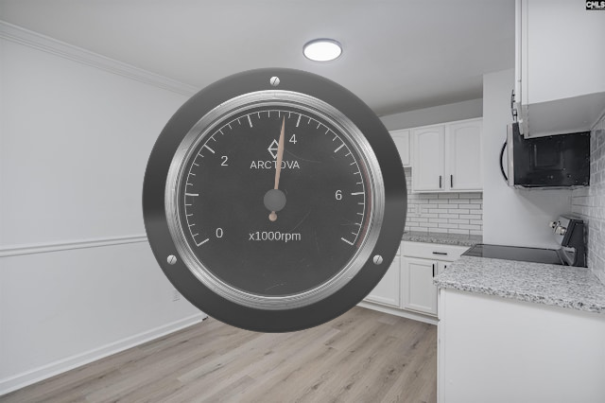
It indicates 3700 rpm
